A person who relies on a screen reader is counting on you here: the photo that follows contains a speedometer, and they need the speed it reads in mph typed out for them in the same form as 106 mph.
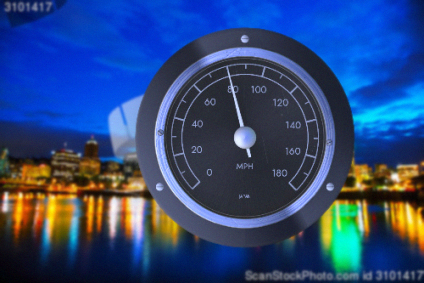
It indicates 80 mph
